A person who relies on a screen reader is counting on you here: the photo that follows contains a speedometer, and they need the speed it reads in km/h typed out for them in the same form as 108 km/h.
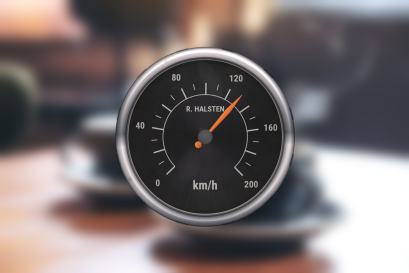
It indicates 130 km/h
